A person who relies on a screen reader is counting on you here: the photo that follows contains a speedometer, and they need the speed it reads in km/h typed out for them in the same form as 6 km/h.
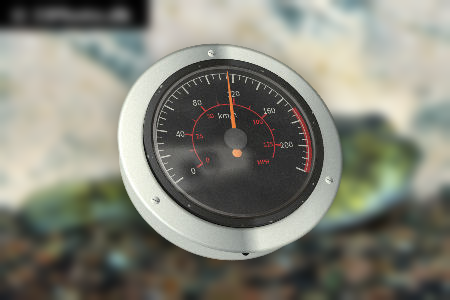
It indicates 115 km/h
